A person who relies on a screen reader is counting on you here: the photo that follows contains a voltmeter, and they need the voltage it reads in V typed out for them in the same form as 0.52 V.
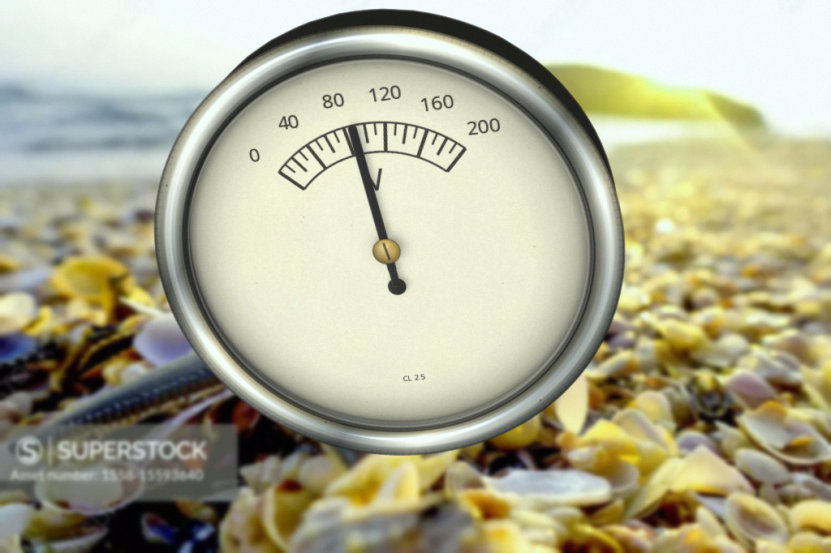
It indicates 90 V
